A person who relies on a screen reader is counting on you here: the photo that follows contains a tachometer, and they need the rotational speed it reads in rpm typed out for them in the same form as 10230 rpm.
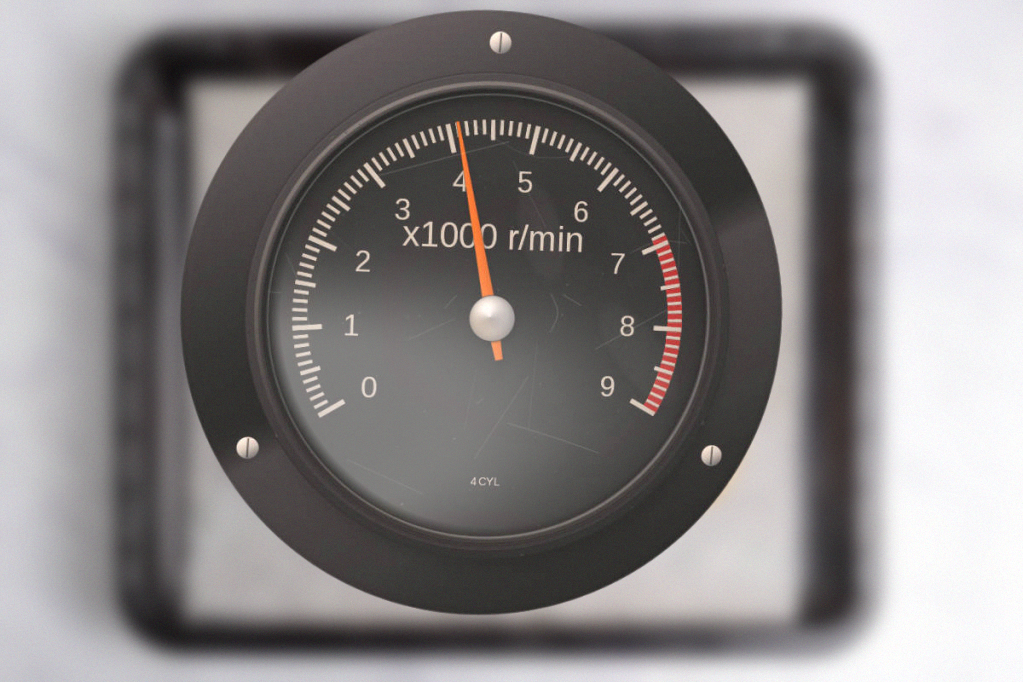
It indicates 4100 rpm
